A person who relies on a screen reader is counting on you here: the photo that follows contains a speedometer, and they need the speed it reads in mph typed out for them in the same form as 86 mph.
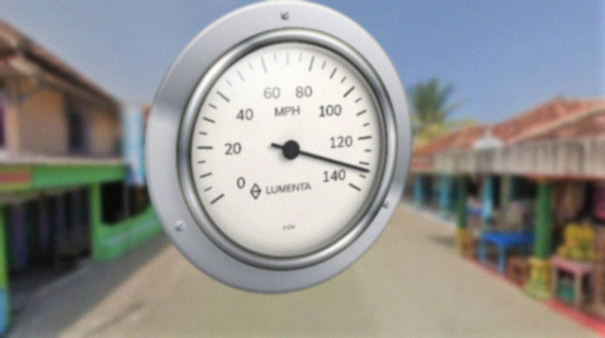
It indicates 132.5 mph
